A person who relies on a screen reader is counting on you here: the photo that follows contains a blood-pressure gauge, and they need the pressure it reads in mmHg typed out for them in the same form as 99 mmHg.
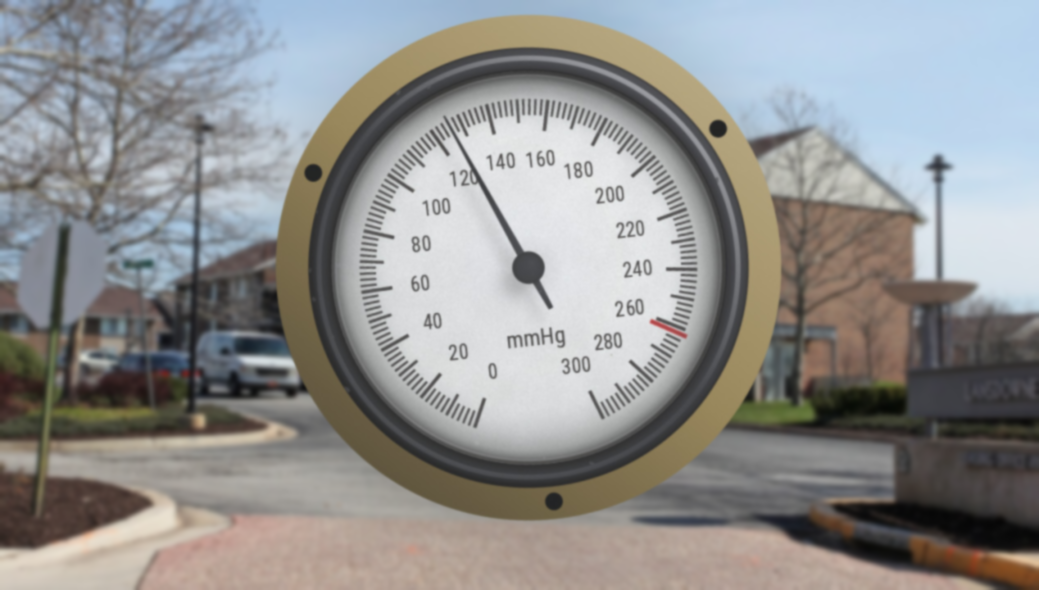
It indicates 126 mmHg
